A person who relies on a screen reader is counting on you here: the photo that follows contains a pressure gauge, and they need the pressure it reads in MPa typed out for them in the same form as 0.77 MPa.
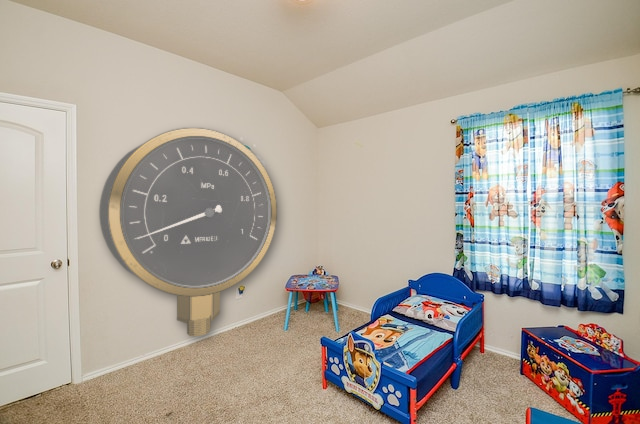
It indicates 0.05 MPa
